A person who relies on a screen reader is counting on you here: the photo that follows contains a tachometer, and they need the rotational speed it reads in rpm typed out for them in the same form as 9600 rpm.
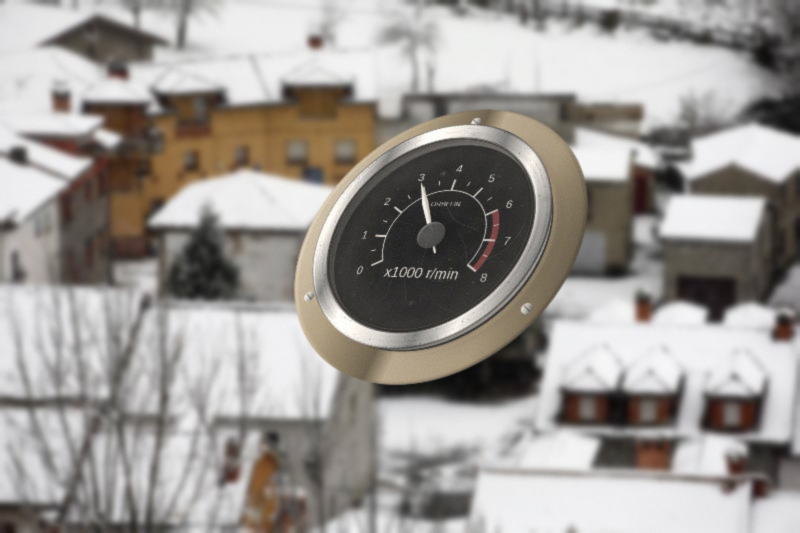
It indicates 3000 rpm
